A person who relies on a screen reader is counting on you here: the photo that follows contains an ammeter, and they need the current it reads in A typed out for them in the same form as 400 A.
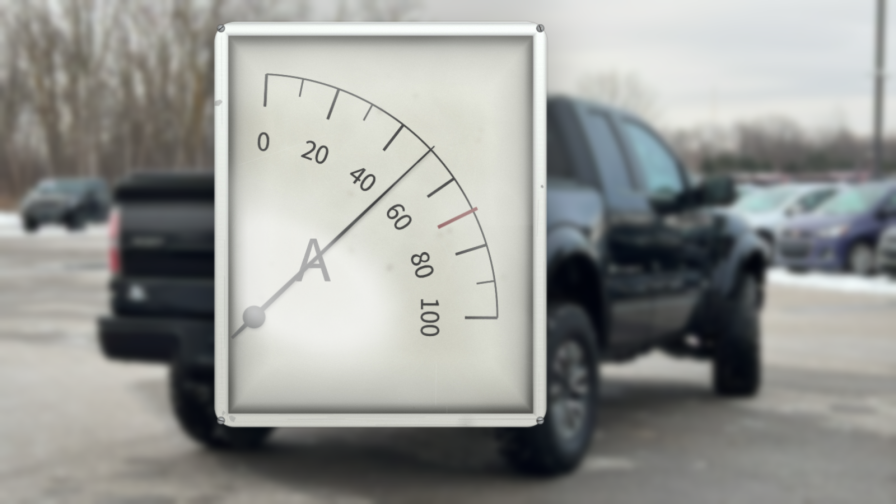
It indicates 50 A
